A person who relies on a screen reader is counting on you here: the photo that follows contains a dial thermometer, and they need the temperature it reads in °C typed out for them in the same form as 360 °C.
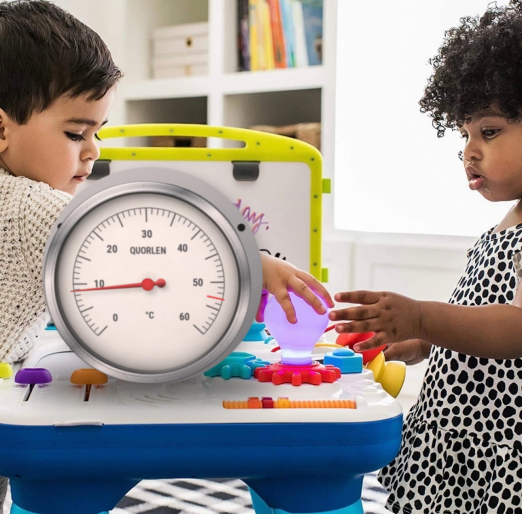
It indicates 9 °C
